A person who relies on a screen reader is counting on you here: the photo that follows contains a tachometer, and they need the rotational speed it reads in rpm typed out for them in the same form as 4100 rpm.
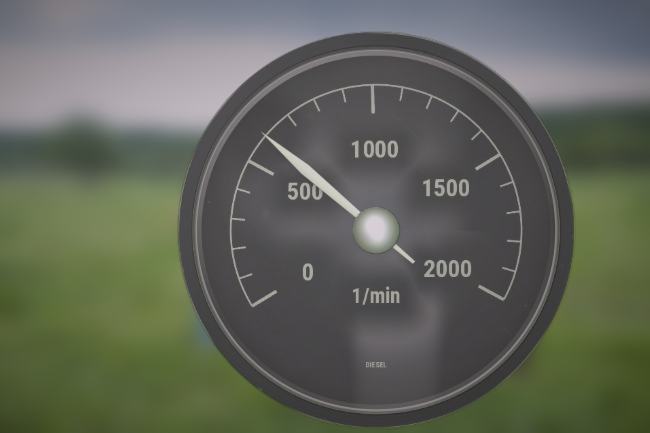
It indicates 600 rpm
